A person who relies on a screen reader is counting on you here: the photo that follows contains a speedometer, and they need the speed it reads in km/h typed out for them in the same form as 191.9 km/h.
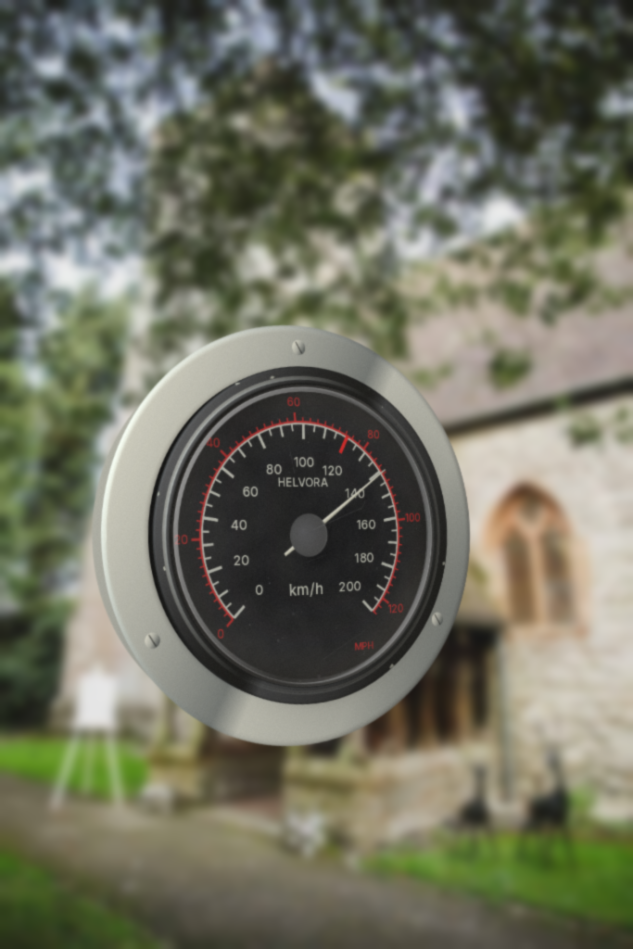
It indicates 140 km/h
